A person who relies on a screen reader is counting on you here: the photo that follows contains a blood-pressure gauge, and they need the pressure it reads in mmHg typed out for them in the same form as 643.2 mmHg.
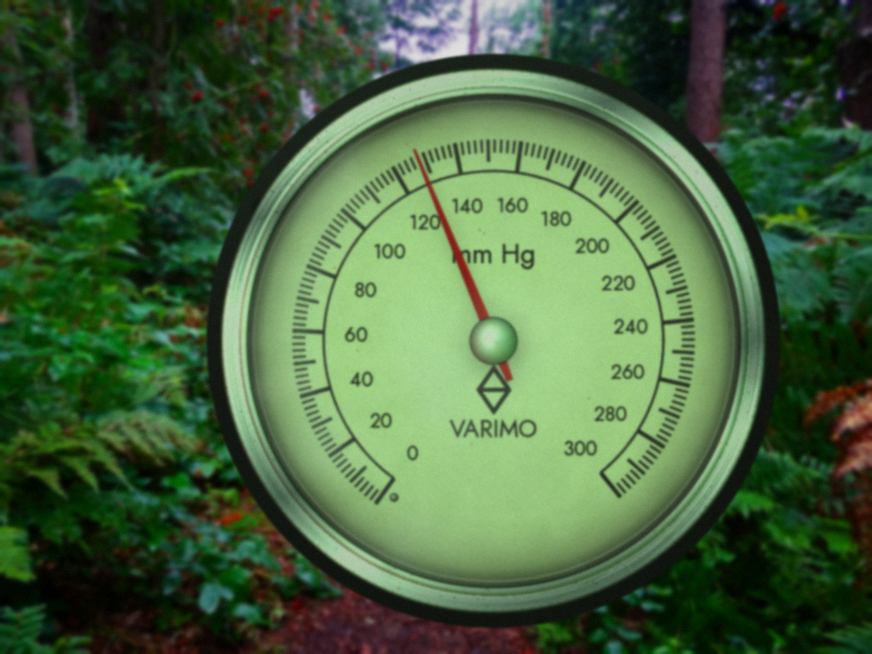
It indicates 128 mmHg
